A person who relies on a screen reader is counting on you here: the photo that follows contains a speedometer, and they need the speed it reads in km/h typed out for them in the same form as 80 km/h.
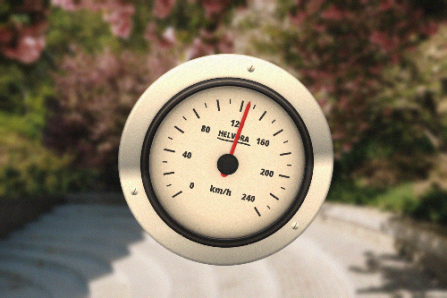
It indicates 125 km/h
